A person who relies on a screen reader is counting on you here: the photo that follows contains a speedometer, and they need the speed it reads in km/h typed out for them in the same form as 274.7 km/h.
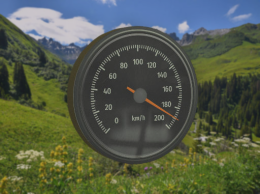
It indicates 190 km/h
